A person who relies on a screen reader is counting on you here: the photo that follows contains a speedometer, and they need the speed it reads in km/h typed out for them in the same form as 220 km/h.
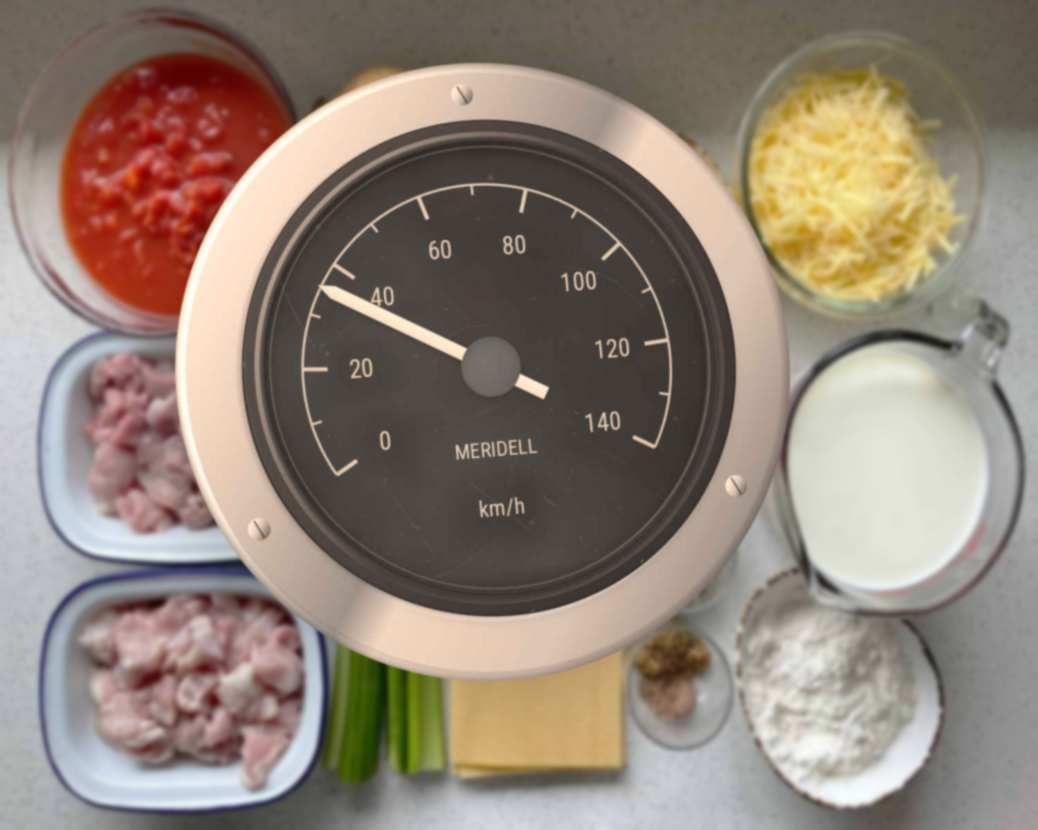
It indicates 35 km/h
